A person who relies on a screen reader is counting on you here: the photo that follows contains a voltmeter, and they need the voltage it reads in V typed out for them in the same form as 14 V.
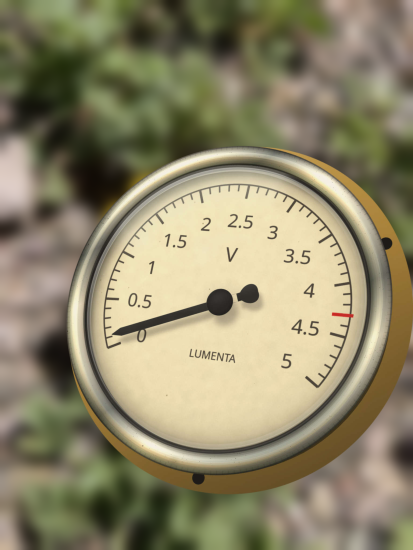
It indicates 0.1 V
